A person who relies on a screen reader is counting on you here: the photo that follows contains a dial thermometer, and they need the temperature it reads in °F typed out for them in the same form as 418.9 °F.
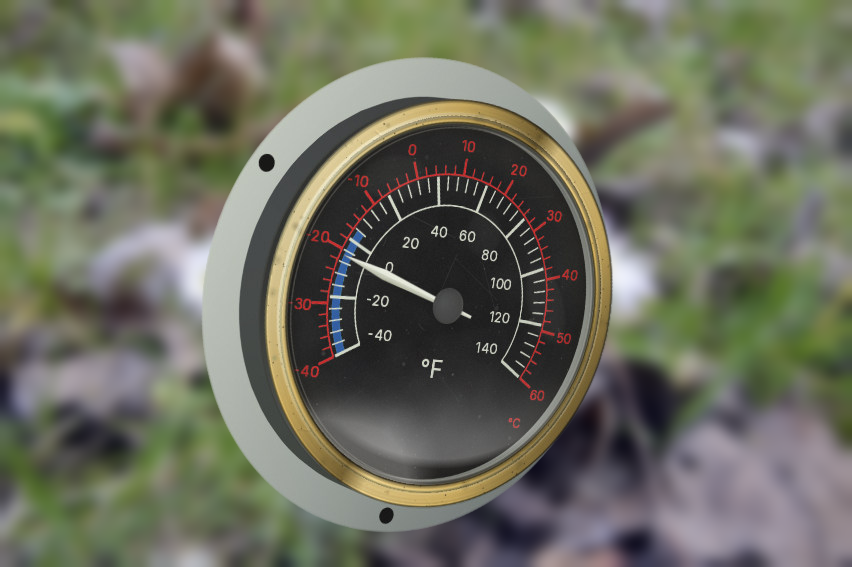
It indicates -6 °F
